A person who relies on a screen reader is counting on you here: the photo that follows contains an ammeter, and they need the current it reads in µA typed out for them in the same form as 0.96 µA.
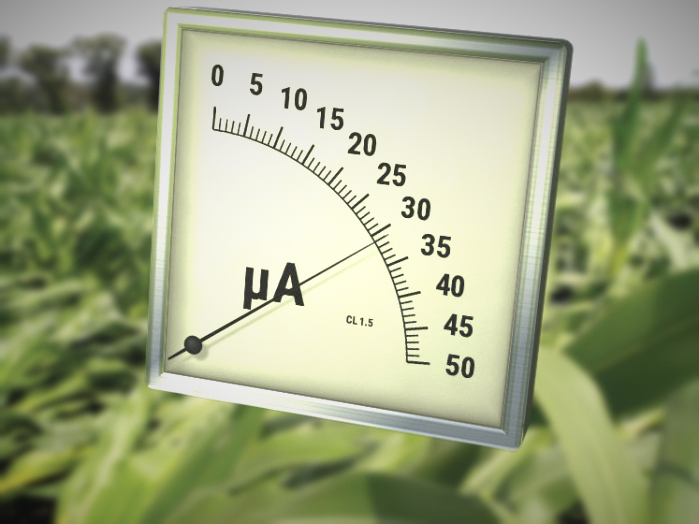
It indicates 31 µA
